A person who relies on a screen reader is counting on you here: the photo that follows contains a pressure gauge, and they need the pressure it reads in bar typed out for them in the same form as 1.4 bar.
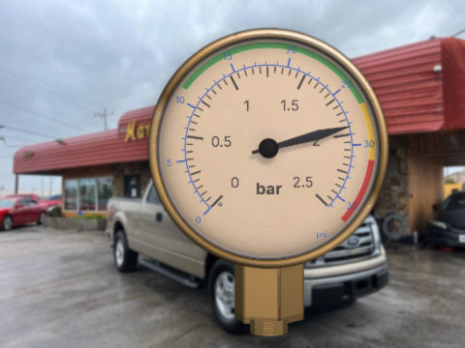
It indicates 1.95 bar
